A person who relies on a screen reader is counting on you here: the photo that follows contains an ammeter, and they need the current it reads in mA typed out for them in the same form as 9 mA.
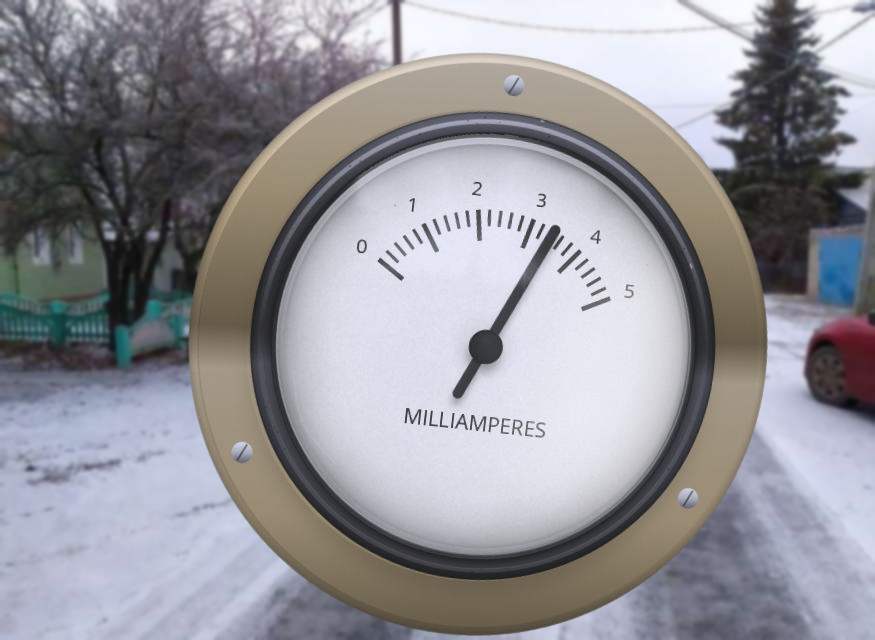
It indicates 3.4 mA
